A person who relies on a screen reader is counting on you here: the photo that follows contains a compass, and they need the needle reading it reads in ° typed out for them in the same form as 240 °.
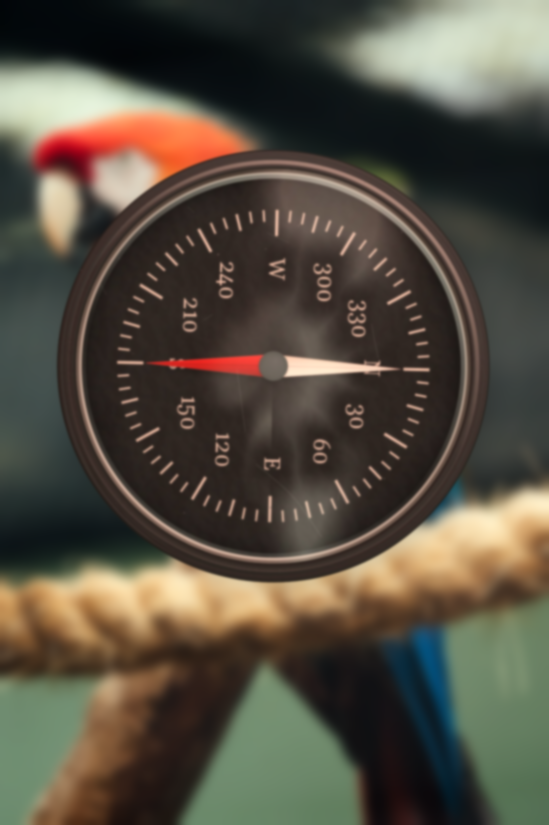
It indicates 180 °
